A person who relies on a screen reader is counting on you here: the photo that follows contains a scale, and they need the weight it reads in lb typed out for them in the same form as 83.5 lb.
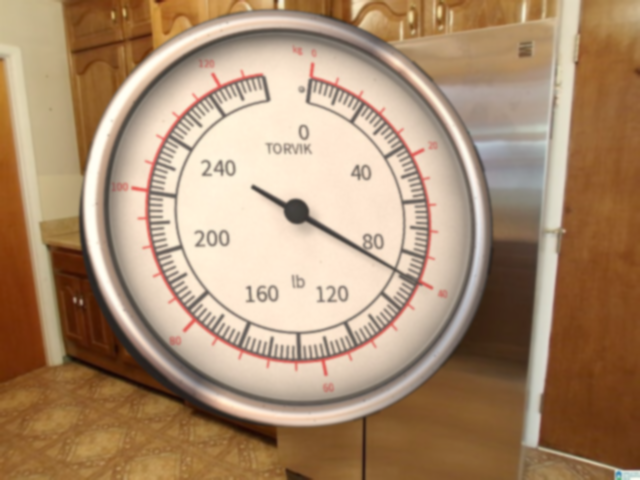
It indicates 90 lb
